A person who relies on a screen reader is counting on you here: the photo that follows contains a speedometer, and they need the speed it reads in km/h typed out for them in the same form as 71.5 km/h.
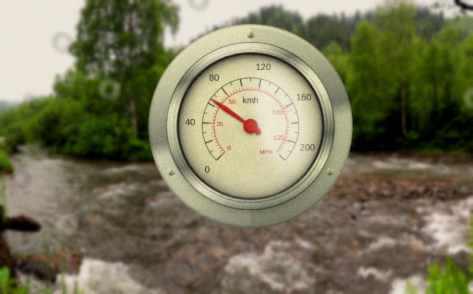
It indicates 65 km/h
